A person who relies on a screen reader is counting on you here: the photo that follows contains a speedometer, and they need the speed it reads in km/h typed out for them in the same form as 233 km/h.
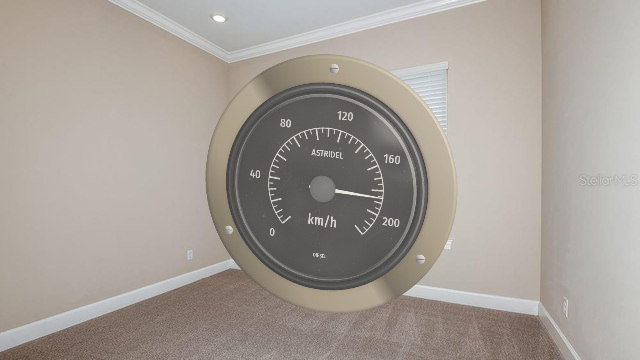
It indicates 185 km/h
